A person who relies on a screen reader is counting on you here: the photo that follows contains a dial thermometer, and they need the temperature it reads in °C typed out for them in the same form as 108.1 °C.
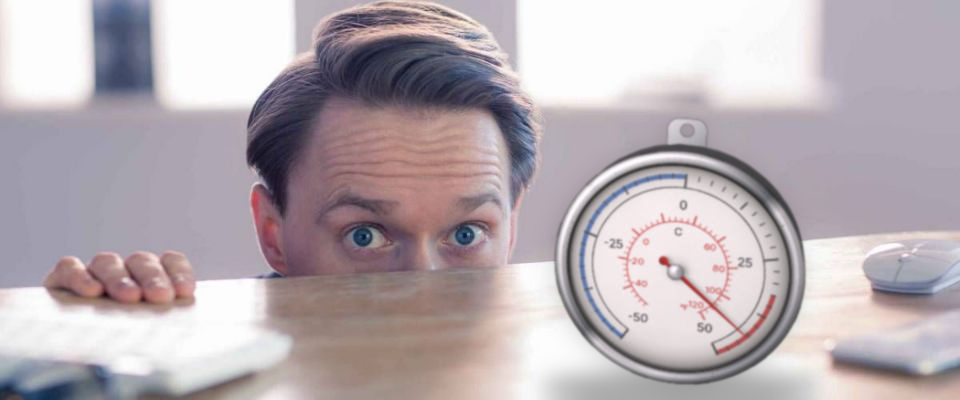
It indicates 42.5 °C
